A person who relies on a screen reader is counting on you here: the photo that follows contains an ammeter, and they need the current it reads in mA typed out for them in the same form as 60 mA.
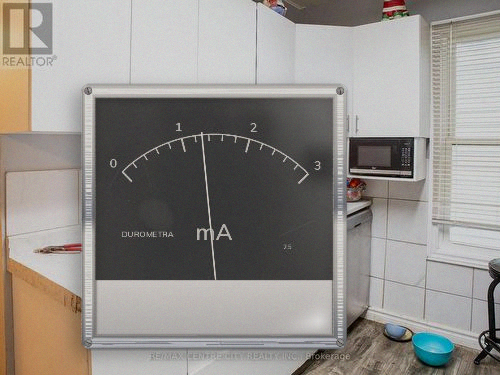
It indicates 1.3 mA
